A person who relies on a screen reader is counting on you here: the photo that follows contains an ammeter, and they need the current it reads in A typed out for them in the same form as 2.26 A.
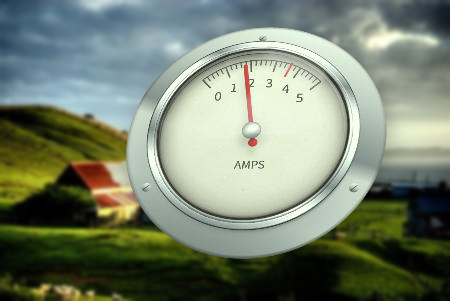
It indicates 1.8 A
